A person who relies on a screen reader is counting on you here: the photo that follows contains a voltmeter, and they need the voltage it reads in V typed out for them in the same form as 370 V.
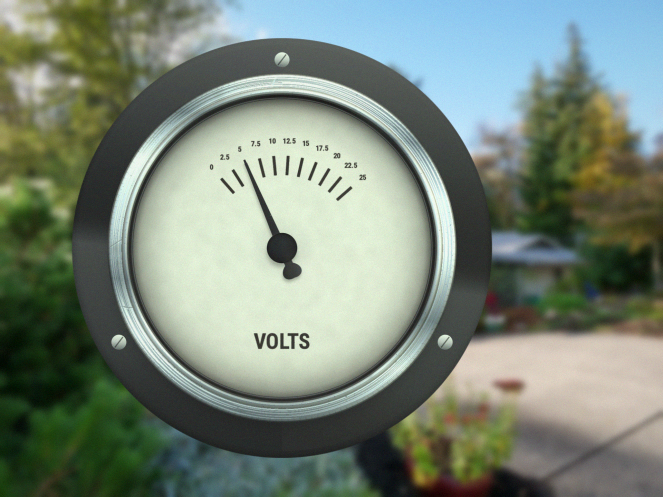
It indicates 5 V
